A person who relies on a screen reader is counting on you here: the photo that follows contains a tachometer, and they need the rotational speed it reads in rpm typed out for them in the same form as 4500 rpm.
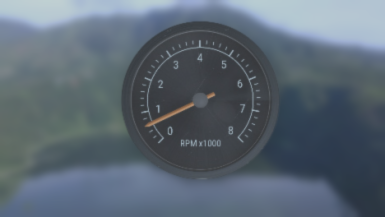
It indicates 600 rpm
